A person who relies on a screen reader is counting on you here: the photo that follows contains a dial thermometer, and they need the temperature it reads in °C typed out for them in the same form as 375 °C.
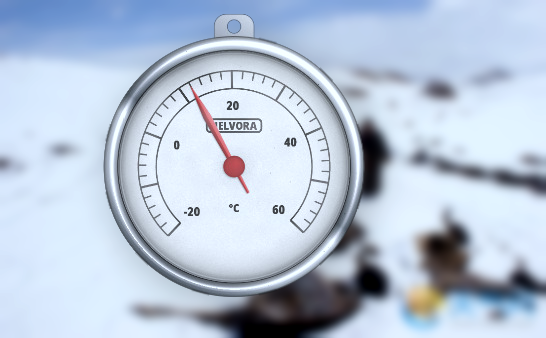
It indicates 12 °C
